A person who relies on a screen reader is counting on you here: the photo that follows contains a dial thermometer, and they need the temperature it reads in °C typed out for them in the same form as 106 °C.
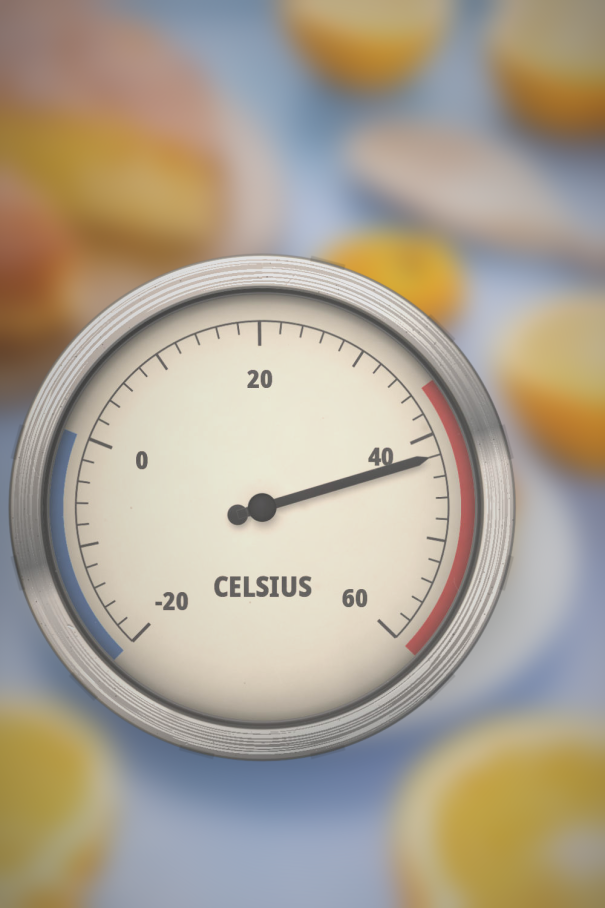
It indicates 42 °C
